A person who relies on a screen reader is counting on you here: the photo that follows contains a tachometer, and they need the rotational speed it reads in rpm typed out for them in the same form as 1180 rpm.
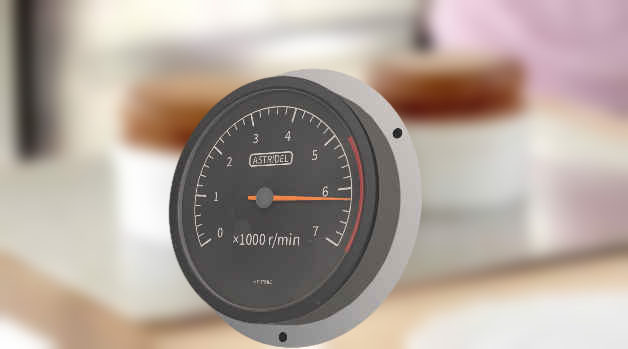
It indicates 6200 rpm
